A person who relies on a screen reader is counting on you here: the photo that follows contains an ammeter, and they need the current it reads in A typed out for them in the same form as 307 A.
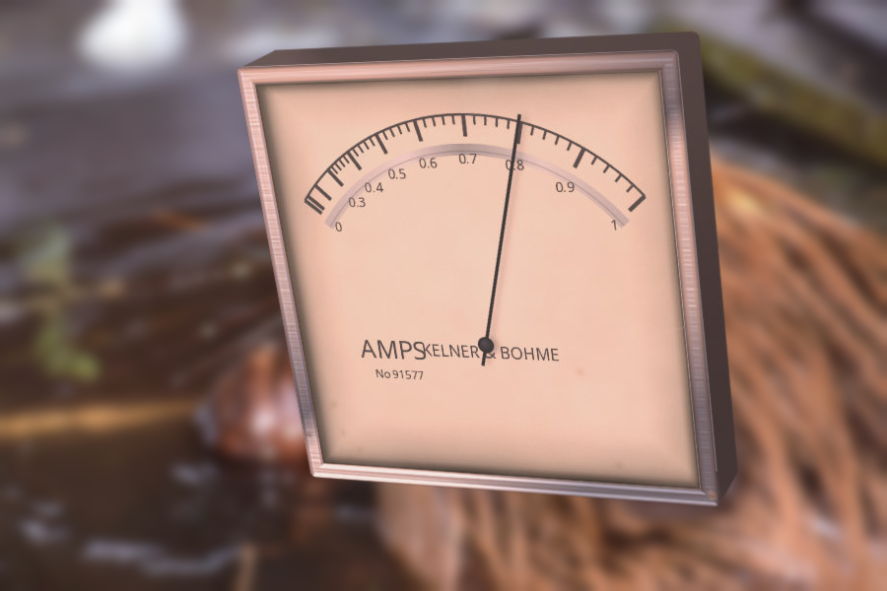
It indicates 0.8 A
